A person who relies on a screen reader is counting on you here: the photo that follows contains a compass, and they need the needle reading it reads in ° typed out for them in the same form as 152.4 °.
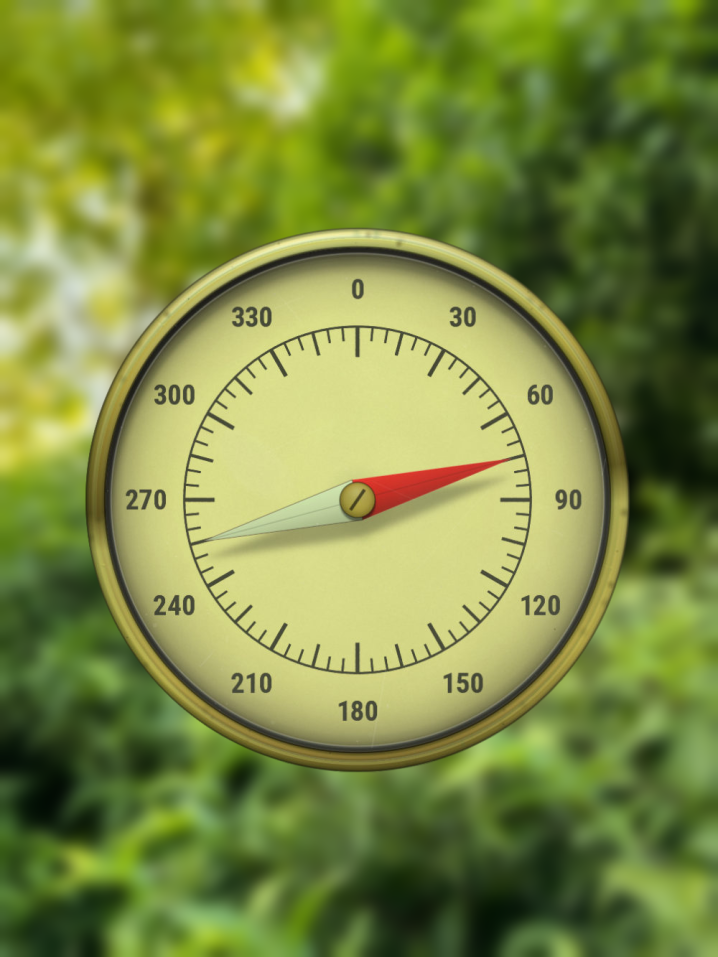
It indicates 75 °
